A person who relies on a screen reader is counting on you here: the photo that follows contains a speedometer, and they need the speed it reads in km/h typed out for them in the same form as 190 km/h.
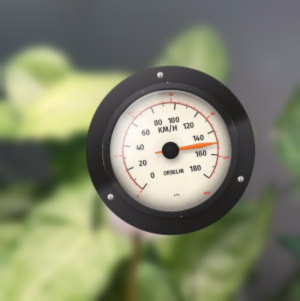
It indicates 150 km/h
